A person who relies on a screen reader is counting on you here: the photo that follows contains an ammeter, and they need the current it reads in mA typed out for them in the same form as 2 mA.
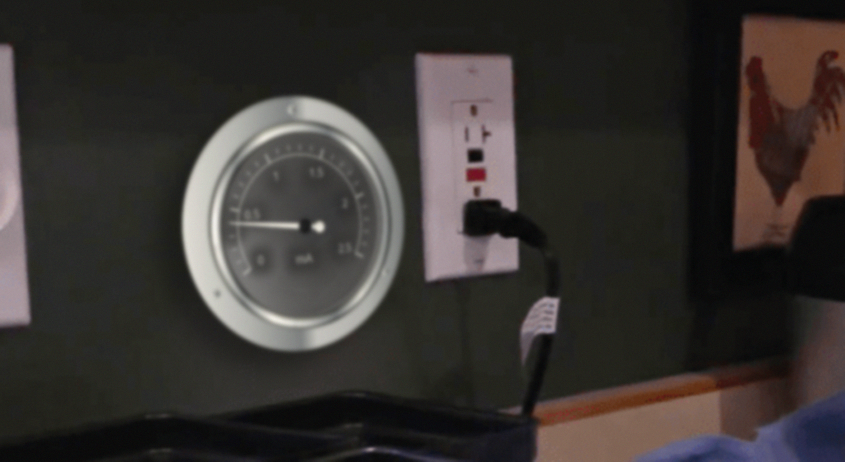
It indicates 0.4 mA
